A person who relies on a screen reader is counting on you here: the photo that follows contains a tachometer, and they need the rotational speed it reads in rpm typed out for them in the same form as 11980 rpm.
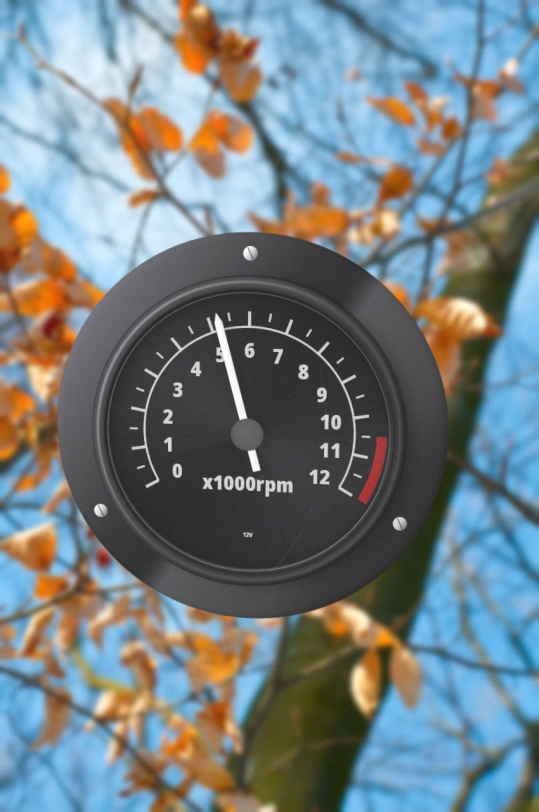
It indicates 5250 rpm
